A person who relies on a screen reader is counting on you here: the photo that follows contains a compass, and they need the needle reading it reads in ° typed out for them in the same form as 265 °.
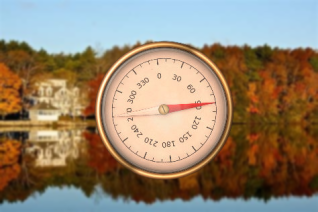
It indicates 90 °
